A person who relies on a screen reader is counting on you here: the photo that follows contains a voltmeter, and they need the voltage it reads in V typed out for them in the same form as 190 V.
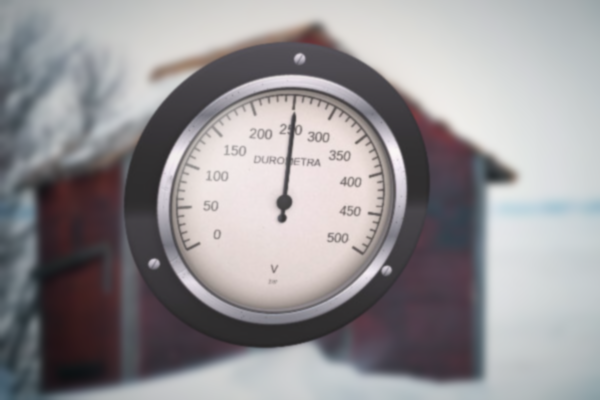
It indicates 250 V
